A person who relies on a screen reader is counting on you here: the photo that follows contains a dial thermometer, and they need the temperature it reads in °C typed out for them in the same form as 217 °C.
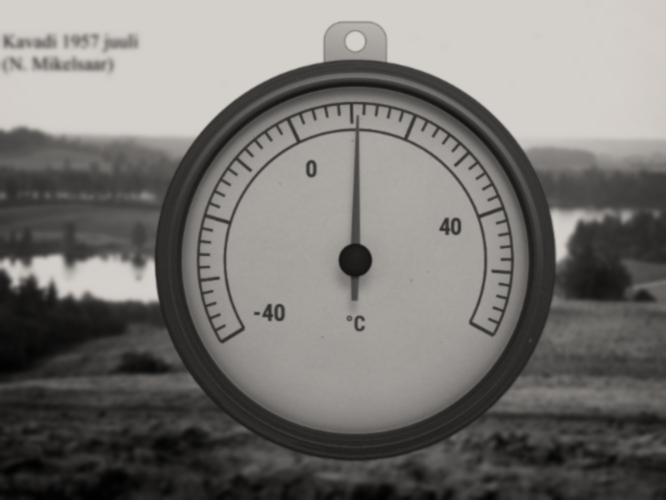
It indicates 11 °C
